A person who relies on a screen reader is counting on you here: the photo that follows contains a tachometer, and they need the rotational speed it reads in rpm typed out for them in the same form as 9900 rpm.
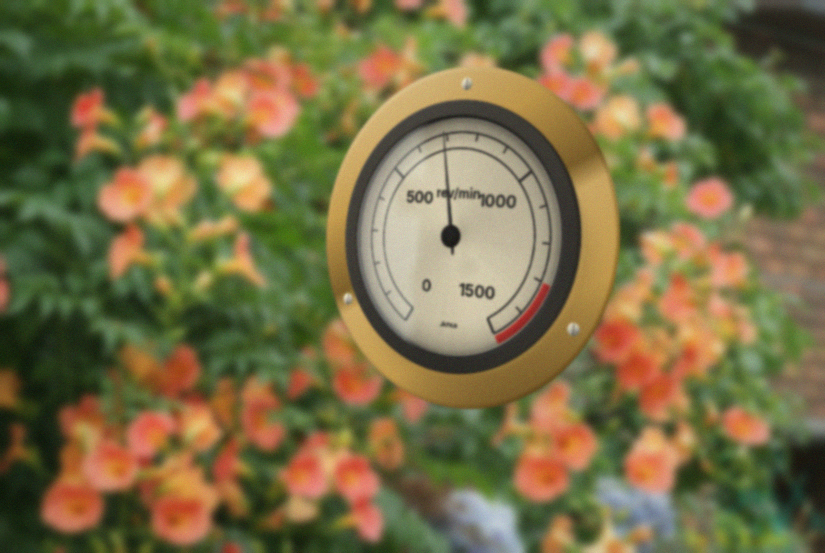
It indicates 700 rpm
